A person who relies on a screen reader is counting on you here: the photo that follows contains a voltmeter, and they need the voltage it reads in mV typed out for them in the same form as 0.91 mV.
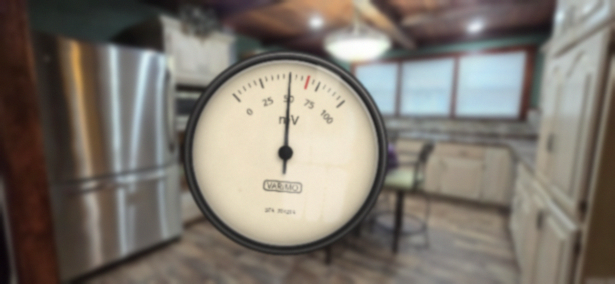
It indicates 50 mV
